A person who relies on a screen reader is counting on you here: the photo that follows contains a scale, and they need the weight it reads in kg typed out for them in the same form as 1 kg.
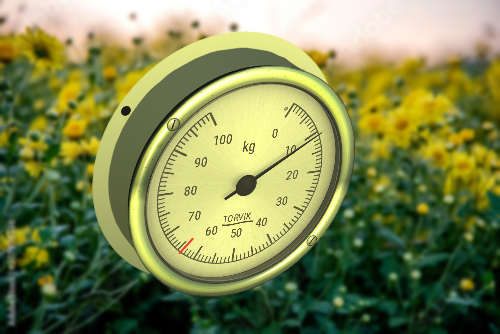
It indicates 10 kg
